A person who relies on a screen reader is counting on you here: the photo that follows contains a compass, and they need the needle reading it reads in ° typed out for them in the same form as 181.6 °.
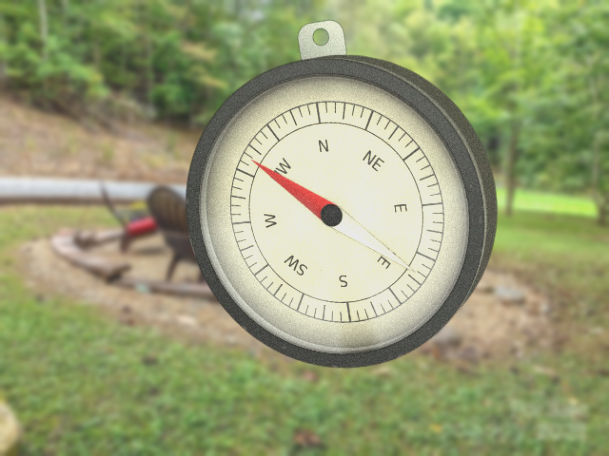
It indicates 310 °
